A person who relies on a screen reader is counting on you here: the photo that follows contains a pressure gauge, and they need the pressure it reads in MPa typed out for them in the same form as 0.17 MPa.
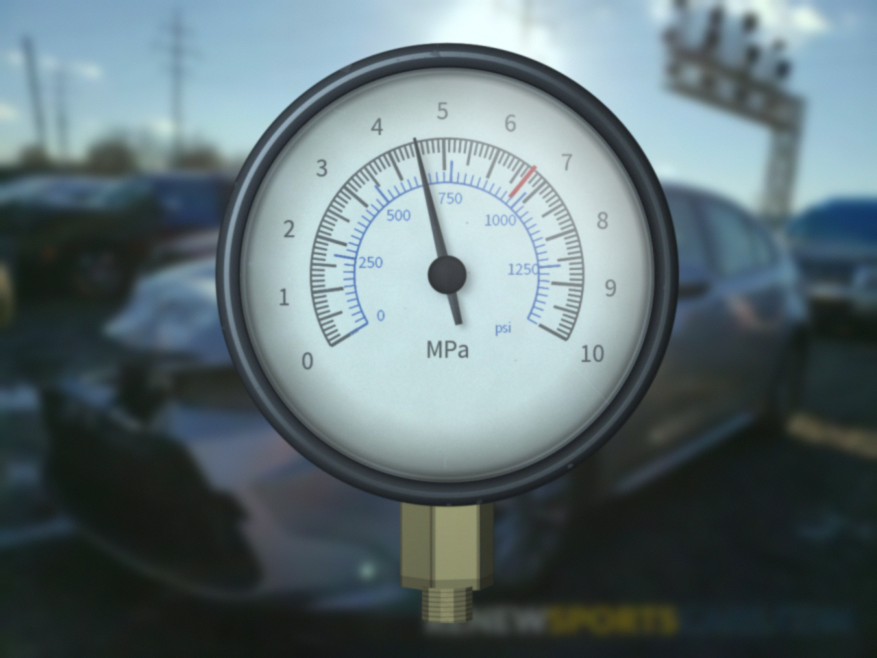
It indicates 4.5 MPa
